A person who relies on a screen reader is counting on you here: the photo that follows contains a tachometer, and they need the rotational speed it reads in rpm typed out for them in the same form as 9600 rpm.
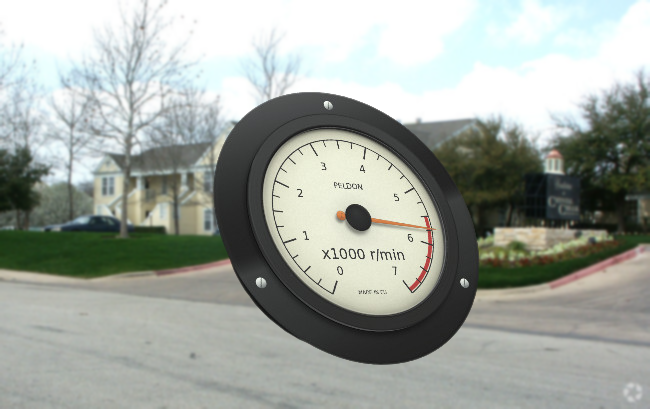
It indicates 5750 rpm
